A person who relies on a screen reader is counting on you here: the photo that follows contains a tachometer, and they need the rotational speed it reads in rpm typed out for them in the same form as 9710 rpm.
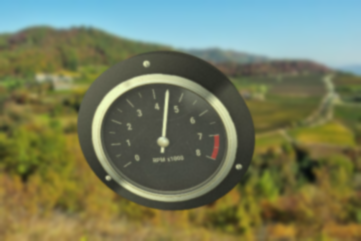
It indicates 4500 rpm
